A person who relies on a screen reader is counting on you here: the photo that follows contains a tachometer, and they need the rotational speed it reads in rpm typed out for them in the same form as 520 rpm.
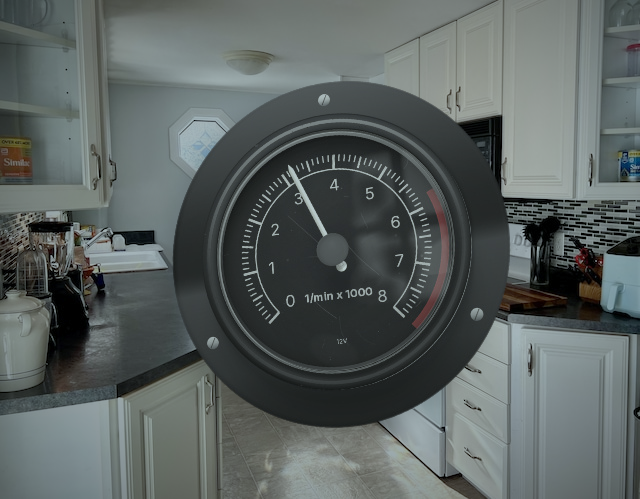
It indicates 3200 rpm
